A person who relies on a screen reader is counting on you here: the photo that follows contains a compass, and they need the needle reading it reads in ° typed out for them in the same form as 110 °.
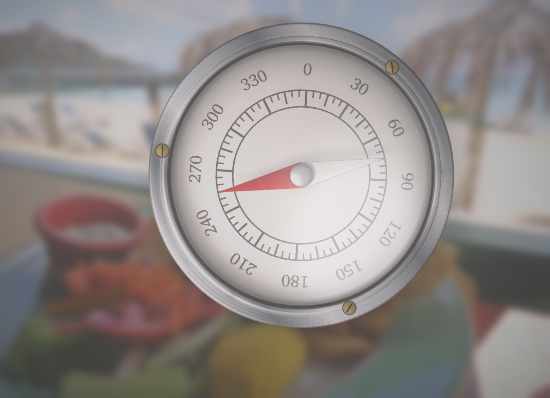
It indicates 255 °
